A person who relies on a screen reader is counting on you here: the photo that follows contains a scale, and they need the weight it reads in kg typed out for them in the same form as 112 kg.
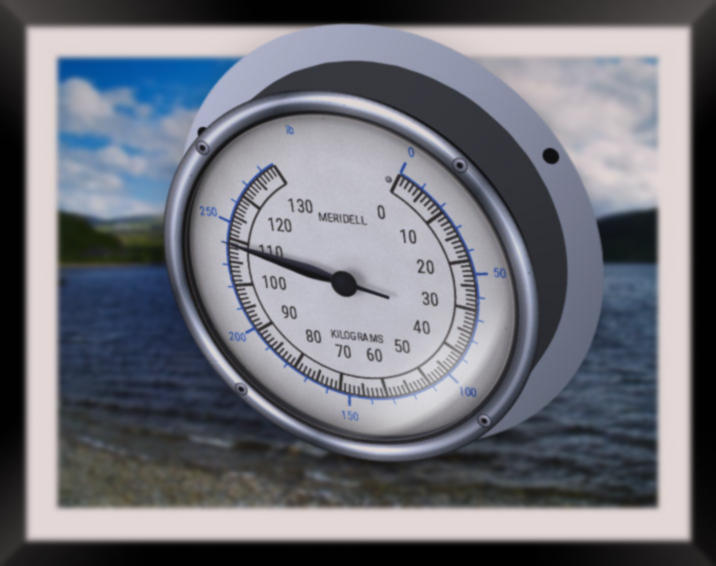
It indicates 110 kg
